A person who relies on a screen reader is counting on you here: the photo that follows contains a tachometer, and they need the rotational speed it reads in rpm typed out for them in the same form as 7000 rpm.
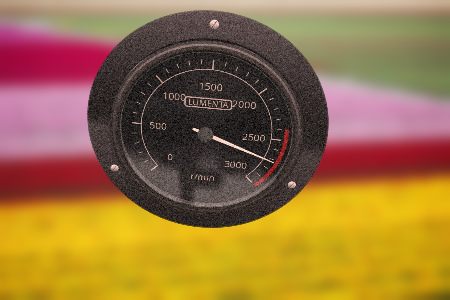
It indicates 2700 rpm
